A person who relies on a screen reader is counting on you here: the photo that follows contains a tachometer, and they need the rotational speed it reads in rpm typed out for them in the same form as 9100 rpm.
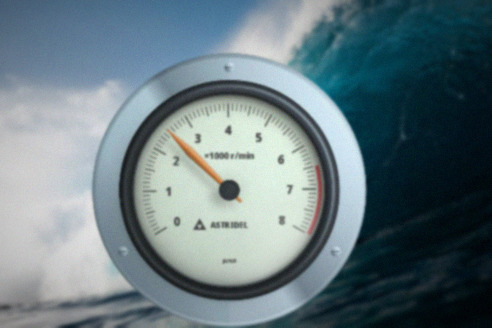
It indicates 2500 rpm
